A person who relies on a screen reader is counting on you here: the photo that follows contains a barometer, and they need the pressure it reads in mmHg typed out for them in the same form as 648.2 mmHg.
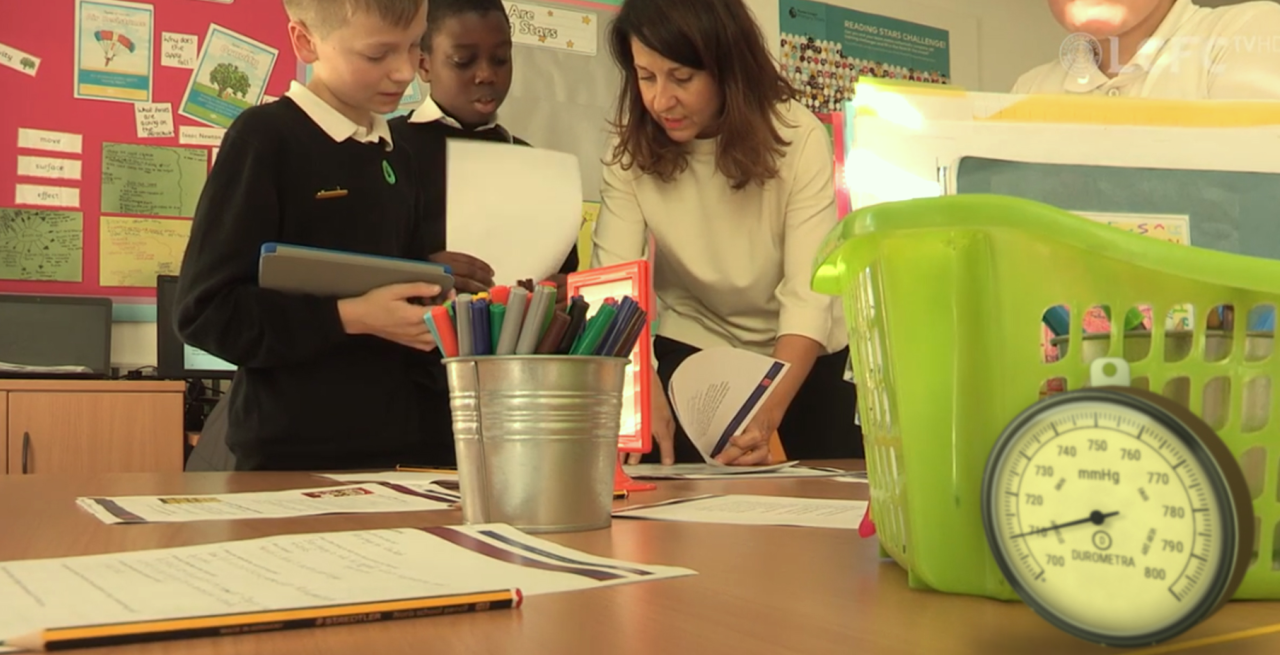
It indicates 710 mmHg
